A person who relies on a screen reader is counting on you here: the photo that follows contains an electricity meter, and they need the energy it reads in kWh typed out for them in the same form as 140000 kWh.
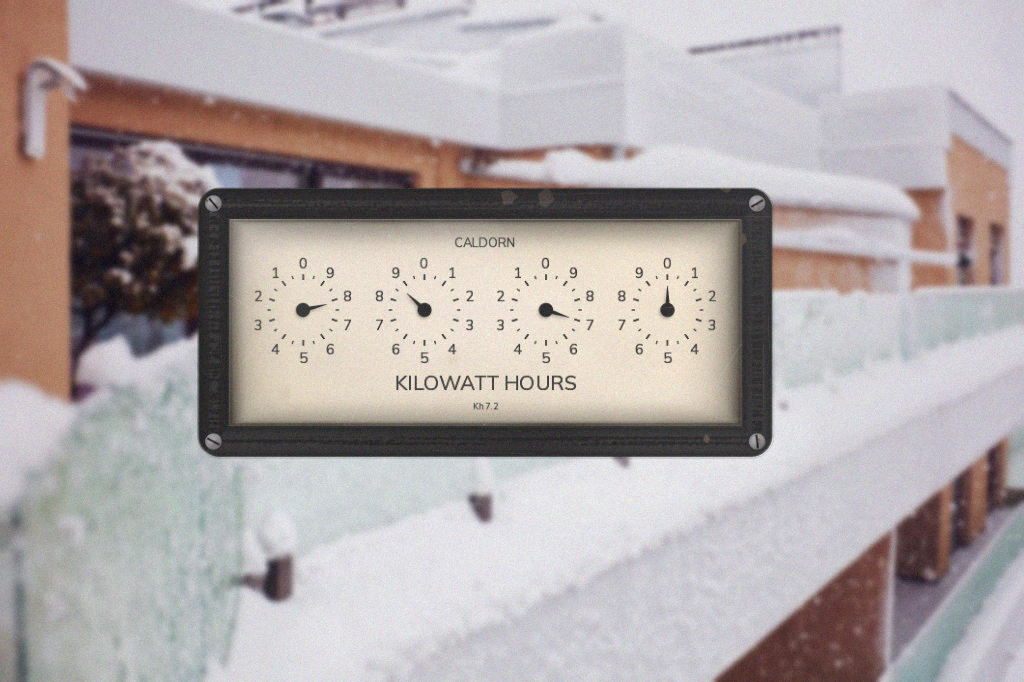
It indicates 7870 kWh
